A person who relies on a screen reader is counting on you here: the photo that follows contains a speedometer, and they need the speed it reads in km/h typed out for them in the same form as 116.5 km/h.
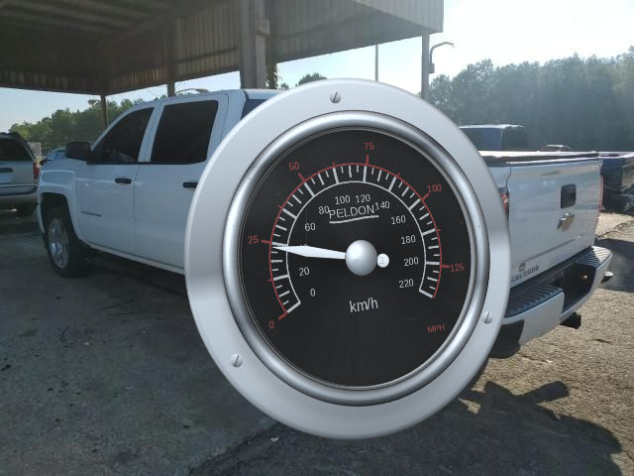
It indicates 37.5 km/h
